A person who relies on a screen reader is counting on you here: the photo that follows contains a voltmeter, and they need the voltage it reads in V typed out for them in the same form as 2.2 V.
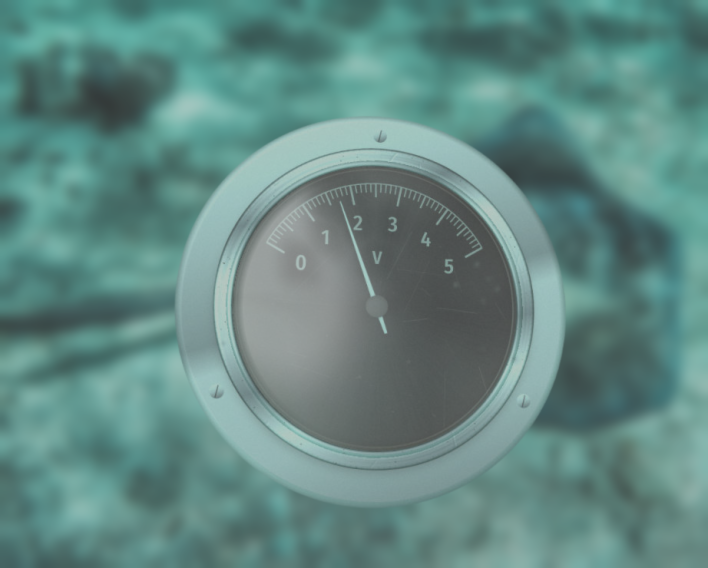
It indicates 1.7 V
